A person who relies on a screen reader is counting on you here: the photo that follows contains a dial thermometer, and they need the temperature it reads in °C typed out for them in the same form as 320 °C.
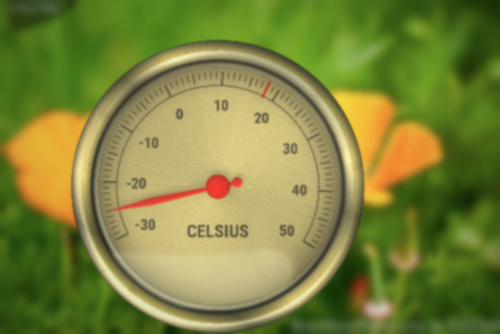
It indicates -25 °C
